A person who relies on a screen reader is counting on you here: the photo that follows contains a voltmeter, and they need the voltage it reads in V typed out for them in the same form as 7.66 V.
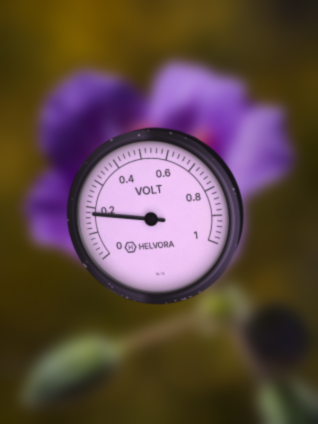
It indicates 0.18 V
